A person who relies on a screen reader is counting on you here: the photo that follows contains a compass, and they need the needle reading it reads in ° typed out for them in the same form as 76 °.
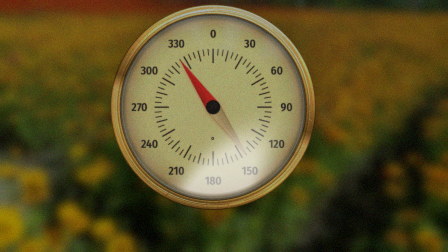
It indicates 325 °
